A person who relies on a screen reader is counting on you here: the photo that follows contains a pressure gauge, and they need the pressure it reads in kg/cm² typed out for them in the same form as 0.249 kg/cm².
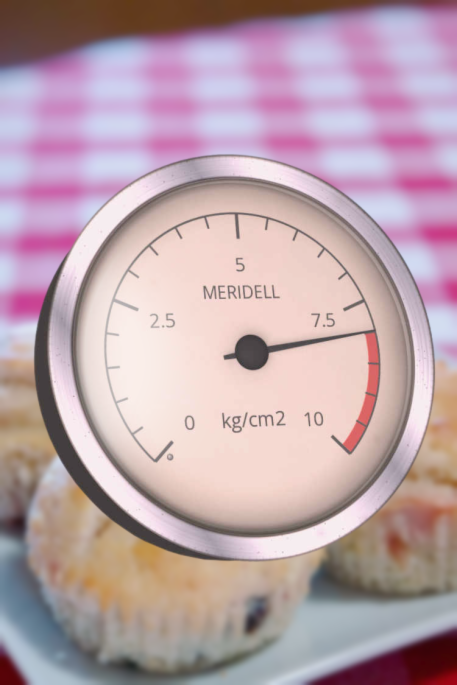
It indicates 8 kg/cm²
